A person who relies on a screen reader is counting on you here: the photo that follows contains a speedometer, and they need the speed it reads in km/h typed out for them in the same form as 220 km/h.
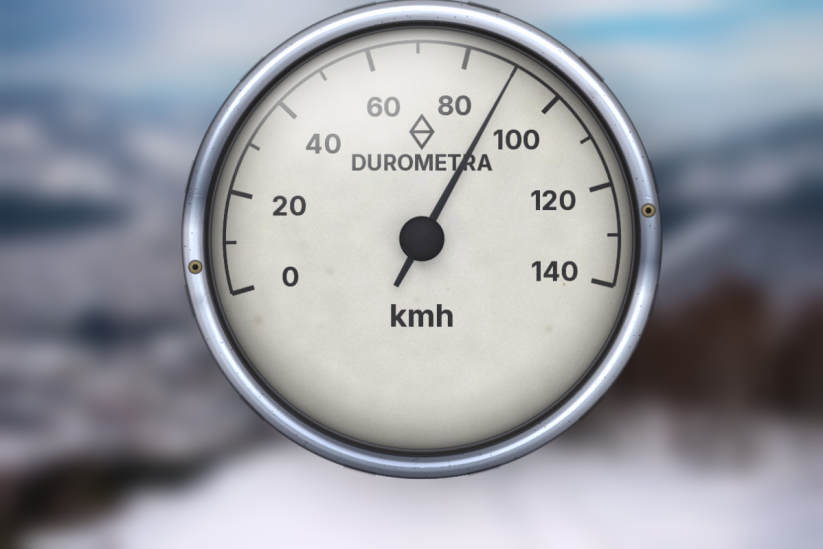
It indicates 90 km/h
